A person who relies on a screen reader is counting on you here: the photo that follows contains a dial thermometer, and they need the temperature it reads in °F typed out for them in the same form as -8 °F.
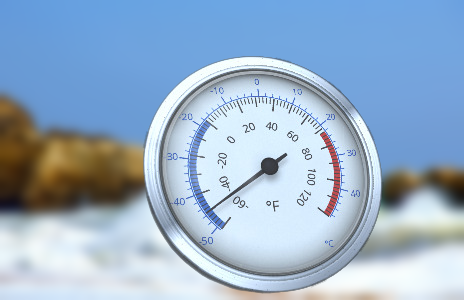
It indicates -50 °F
